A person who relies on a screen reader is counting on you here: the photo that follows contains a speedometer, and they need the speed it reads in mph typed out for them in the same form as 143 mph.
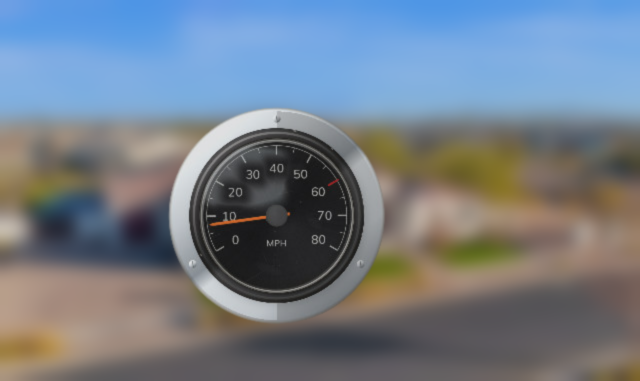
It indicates 7.5 mph
